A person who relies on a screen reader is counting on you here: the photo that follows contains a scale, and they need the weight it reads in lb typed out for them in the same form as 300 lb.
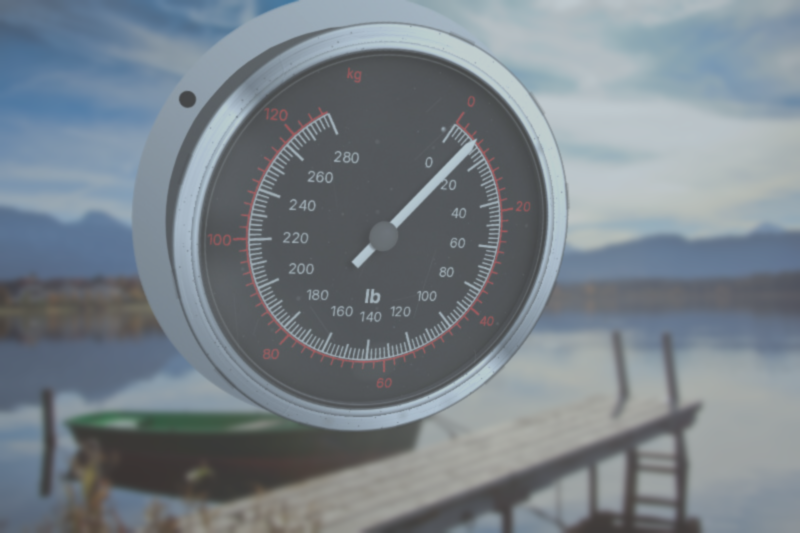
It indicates 10 lb
